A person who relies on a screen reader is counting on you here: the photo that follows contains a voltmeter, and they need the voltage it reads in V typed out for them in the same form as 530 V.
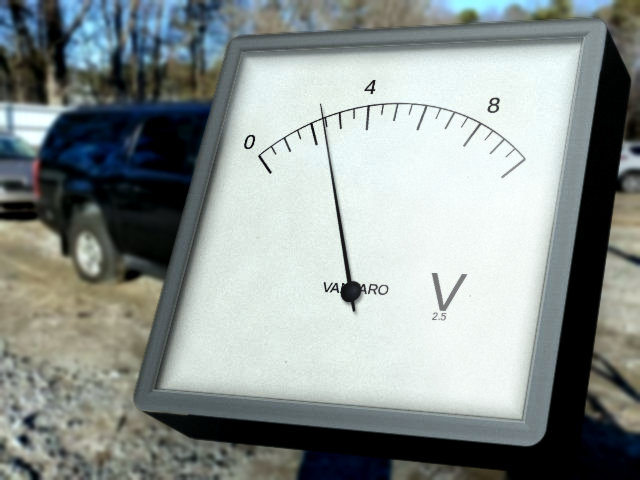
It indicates 2.5 V
